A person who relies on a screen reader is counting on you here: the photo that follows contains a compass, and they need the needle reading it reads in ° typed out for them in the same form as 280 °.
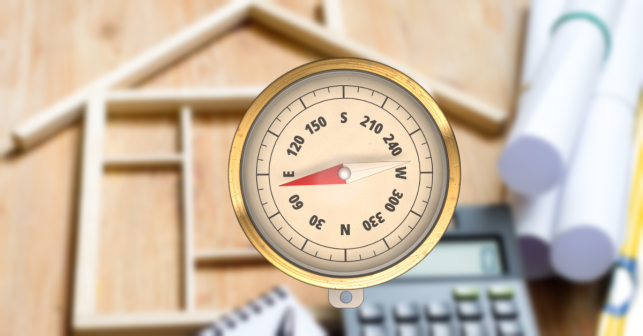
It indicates 80 °
